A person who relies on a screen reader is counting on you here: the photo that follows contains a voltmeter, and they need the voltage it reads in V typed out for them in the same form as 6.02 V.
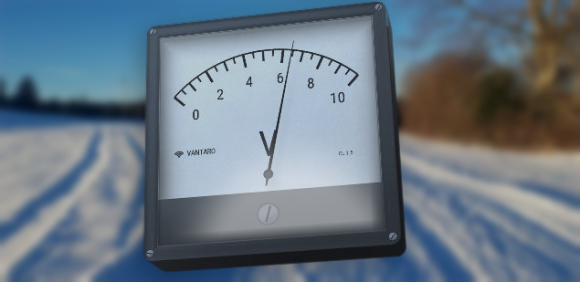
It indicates 6.5 V
